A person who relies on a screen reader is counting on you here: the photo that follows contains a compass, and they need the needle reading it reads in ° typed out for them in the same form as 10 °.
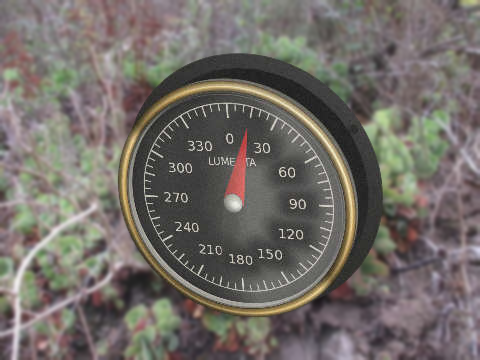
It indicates 15 °
